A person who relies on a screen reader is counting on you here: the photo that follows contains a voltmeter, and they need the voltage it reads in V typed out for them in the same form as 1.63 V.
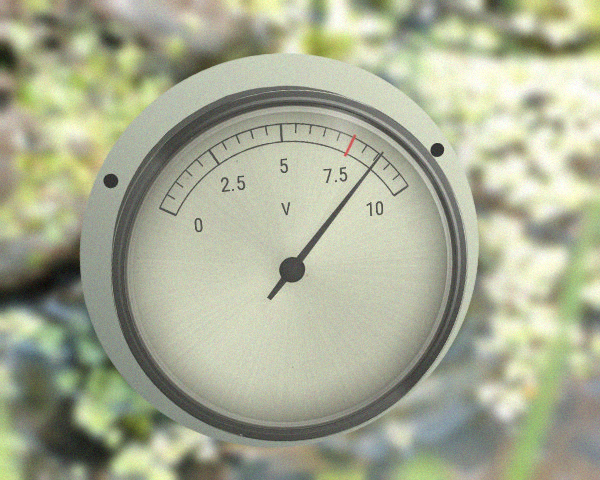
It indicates 8.5 V
